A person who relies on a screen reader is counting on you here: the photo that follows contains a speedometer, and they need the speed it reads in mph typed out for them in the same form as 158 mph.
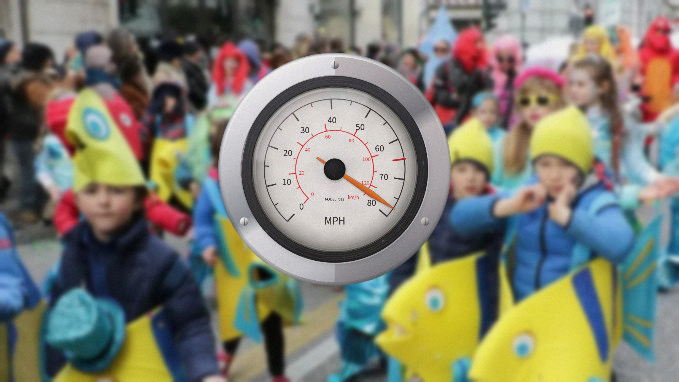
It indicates 77.5 mph
